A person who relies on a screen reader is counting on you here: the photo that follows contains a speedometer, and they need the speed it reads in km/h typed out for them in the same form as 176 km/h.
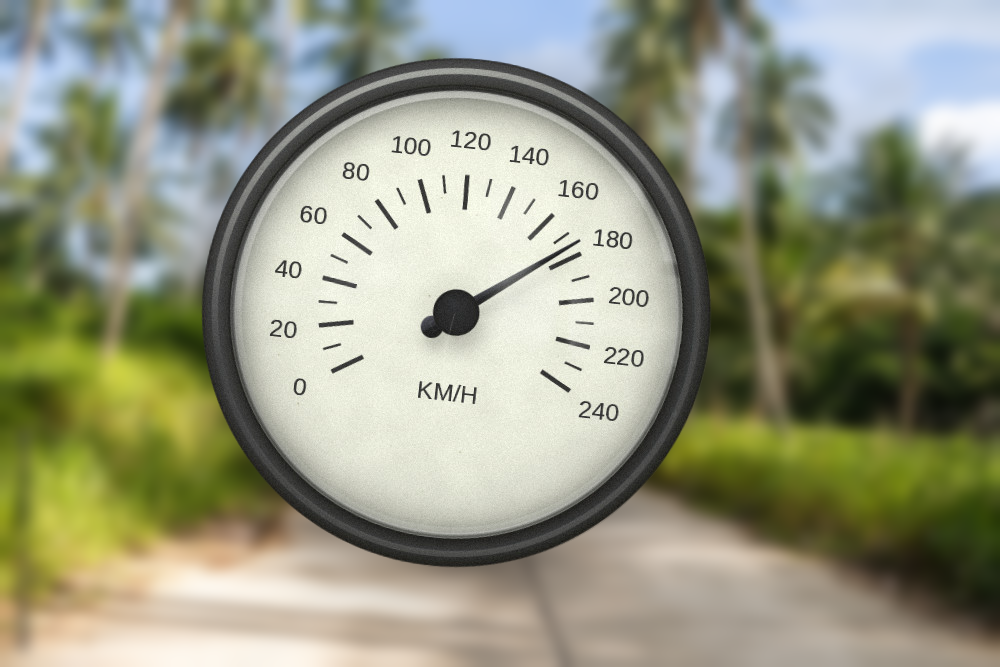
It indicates 175 km/h
